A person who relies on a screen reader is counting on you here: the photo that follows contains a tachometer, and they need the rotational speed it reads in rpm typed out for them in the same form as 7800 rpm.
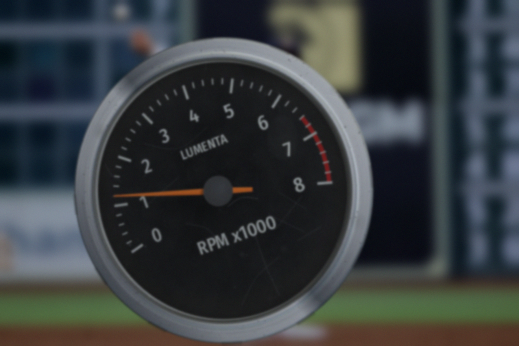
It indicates 1200 rpm
